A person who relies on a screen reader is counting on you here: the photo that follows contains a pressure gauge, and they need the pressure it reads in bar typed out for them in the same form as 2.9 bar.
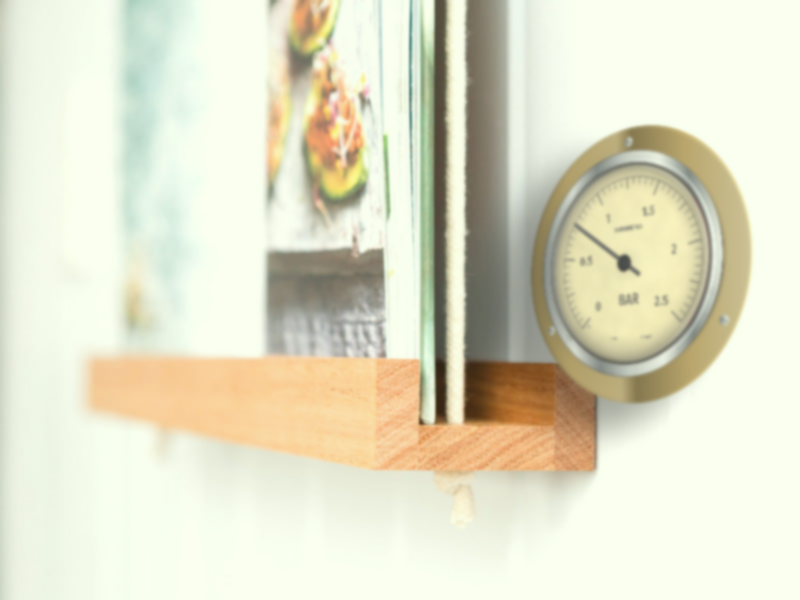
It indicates 0.75 bar
